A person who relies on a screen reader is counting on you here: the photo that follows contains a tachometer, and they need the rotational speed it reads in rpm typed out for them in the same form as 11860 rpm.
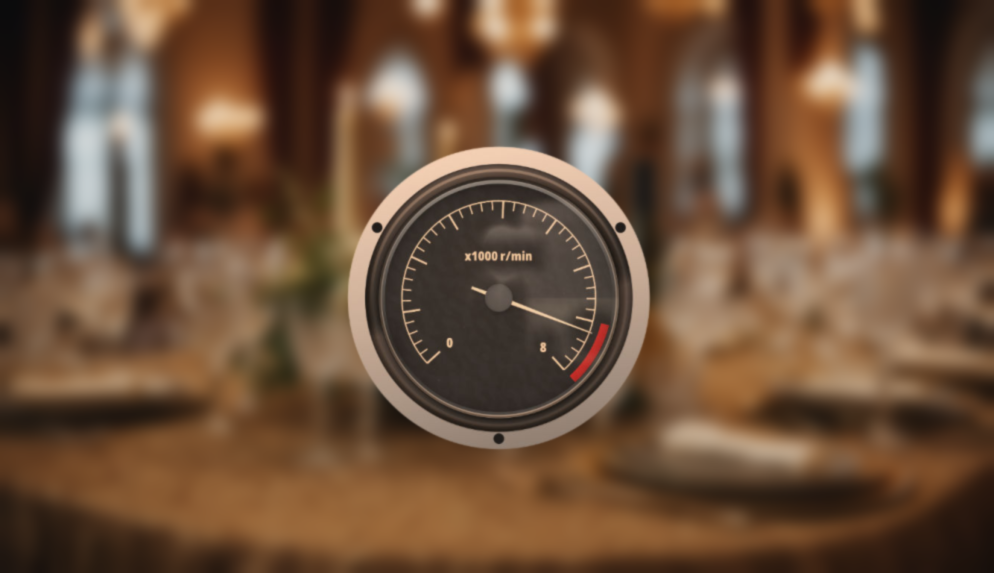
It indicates 7200 rpm
